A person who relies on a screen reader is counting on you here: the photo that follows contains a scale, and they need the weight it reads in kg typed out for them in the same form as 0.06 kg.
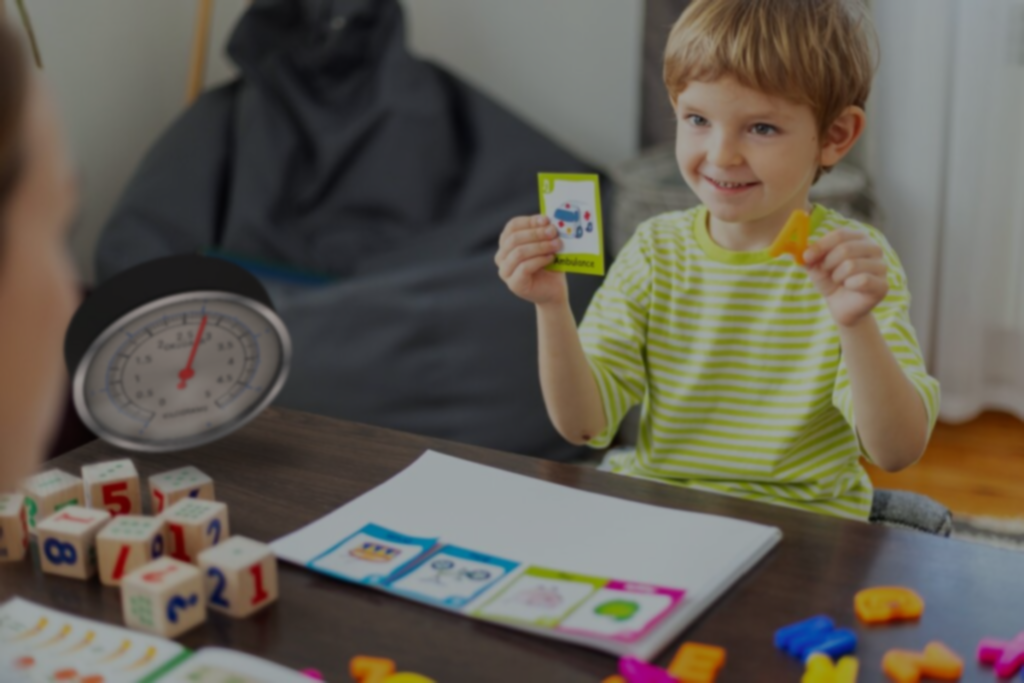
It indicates 2.75 kg
